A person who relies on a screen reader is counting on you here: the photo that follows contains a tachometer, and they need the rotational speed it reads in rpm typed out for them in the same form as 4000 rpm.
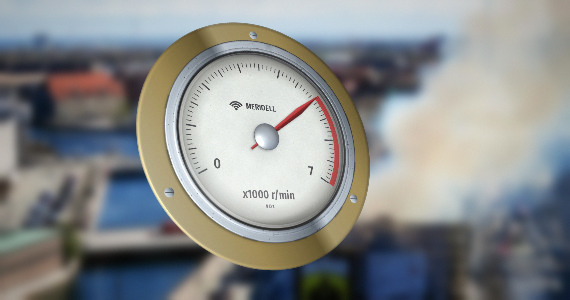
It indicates 5000 rpm
